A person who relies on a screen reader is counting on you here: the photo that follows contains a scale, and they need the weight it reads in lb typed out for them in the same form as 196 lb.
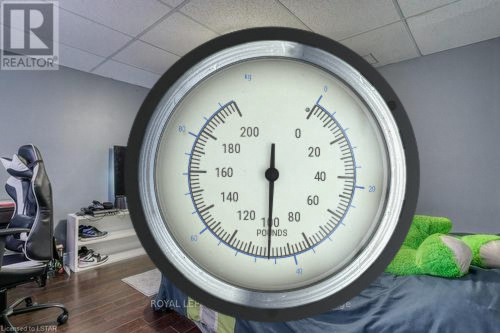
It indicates 100 lb
